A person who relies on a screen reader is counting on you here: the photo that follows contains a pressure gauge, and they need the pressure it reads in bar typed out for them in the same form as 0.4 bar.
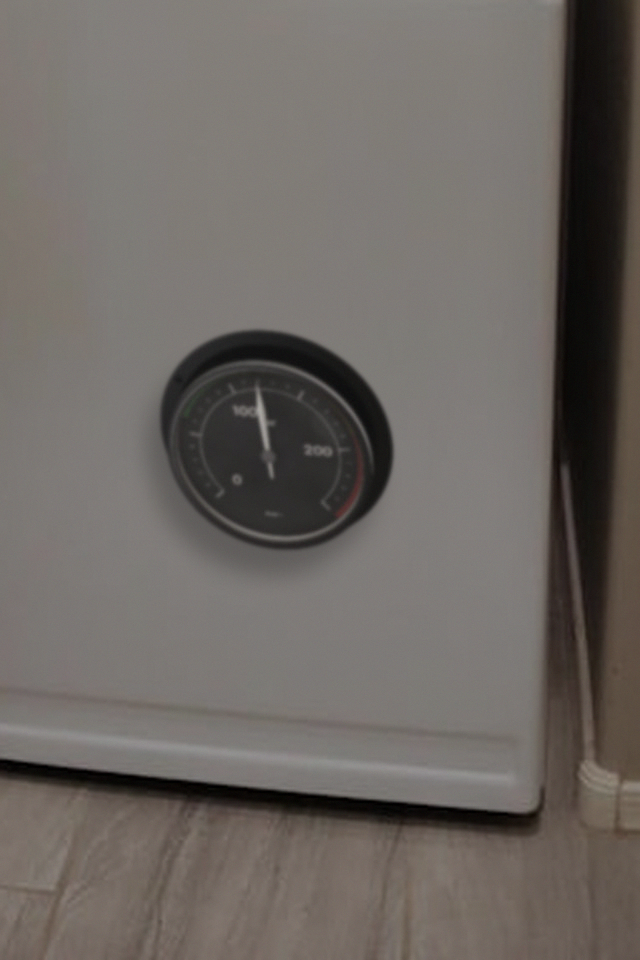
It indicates 120 bar
